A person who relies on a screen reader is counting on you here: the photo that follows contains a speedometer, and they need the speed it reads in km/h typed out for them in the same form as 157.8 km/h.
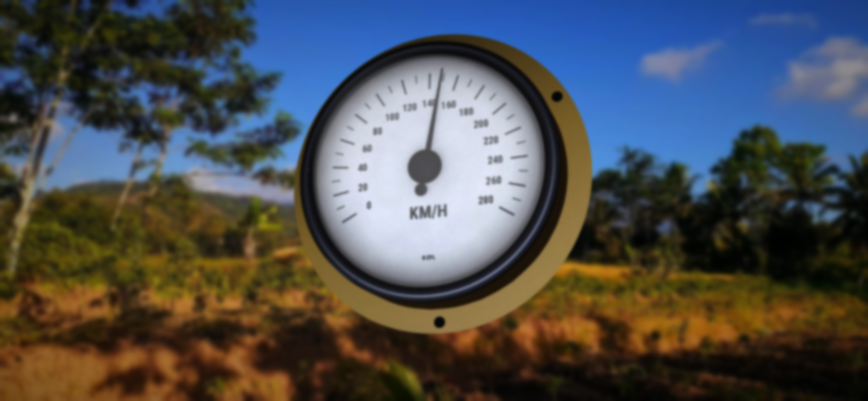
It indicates 150 km/h
